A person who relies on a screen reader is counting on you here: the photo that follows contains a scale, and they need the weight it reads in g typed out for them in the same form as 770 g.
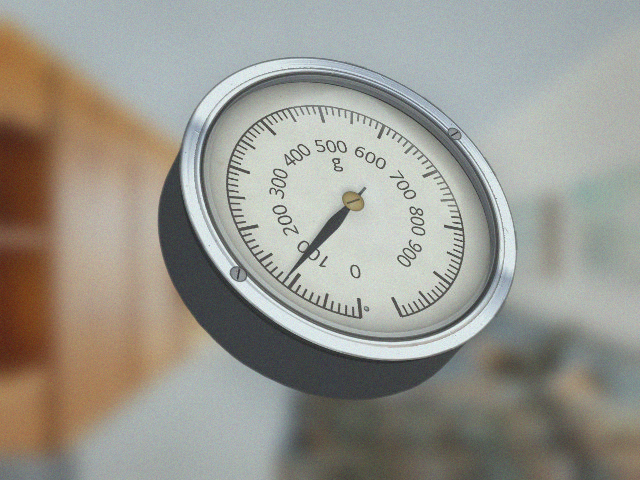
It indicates 110 g
